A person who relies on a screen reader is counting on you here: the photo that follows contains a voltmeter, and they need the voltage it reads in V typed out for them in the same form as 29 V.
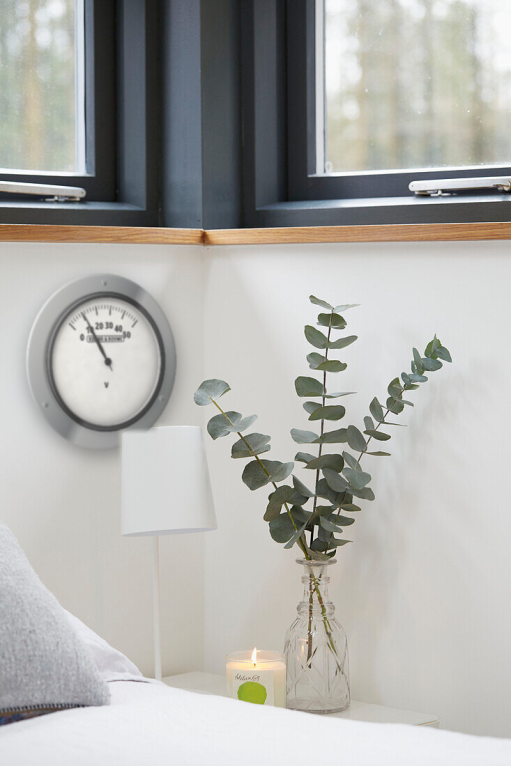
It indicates 10 V
